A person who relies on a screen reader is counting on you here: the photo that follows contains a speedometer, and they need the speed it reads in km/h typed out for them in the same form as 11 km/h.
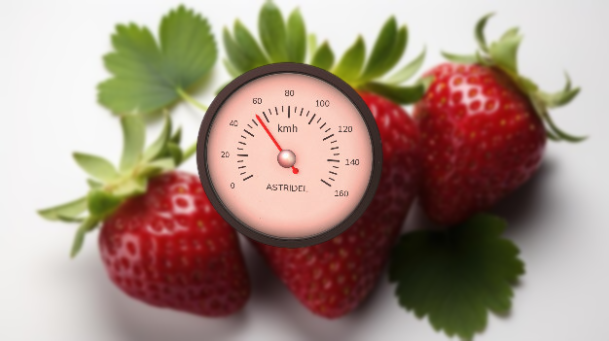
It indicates 55 km/h
